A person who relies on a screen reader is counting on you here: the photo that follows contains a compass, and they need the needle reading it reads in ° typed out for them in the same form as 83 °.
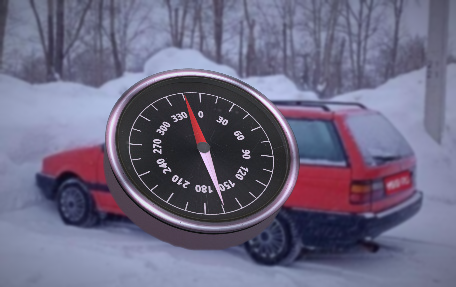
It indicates 345 °
